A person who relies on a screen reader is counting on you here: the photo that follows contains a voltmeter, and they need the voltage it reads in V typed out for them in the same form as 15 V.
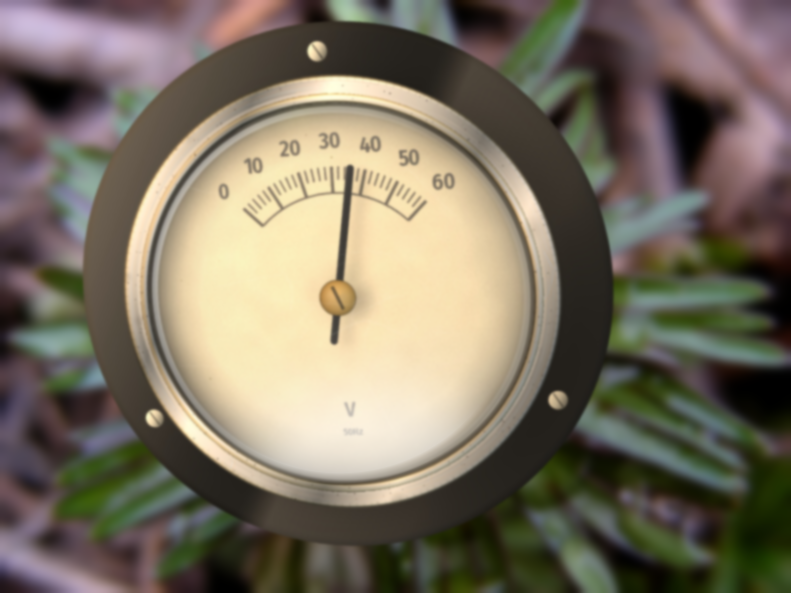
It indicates 36 V
